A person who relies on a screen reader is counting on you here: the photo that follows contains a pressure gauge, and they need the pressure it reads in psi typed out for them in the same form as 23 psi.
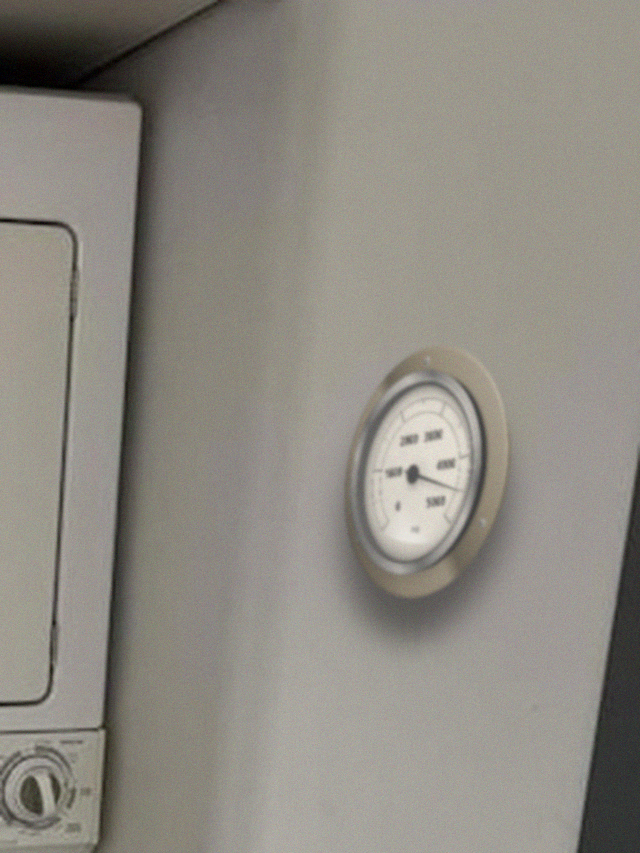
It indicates 4500 psi
